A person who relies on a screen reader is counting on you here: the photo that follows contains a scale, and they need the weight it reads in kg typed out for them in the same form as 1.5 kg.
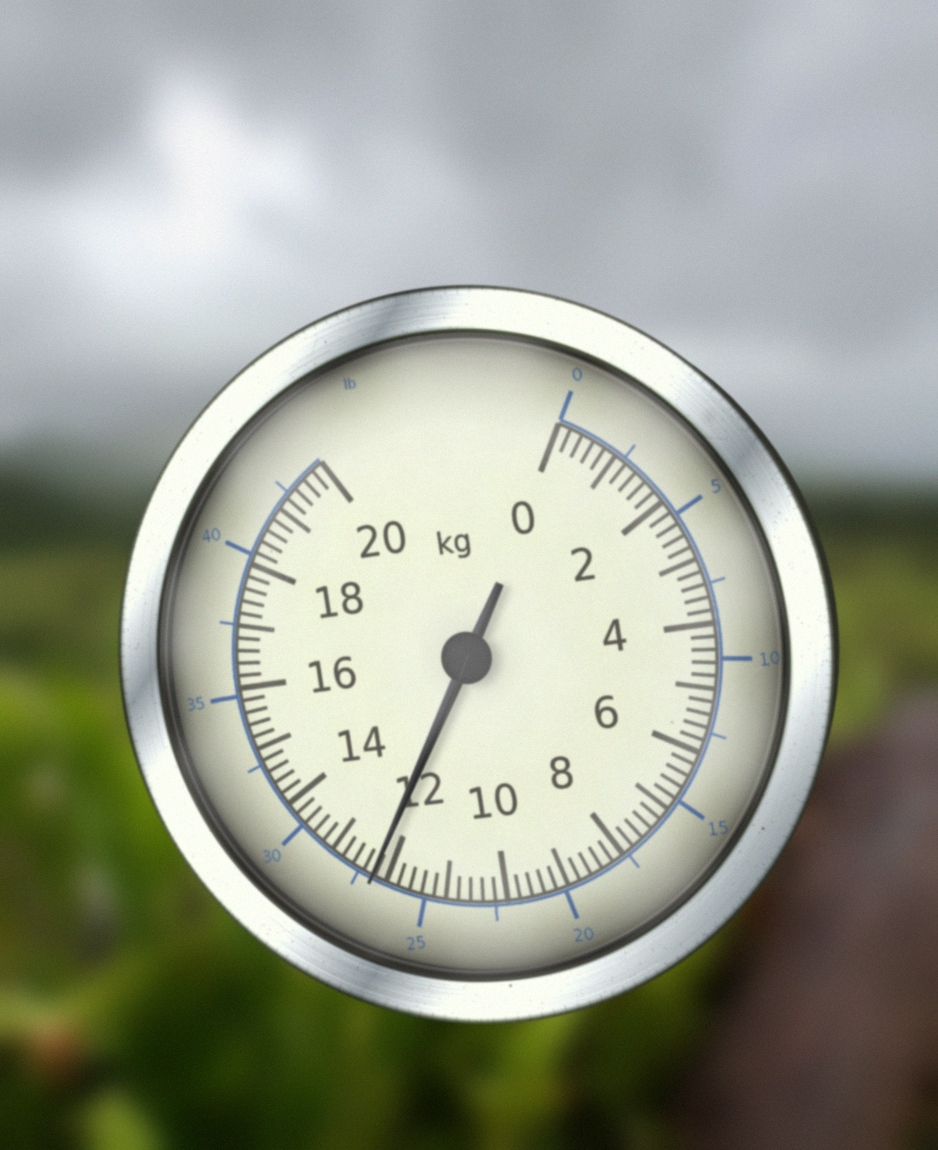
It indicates 12.2 kg
